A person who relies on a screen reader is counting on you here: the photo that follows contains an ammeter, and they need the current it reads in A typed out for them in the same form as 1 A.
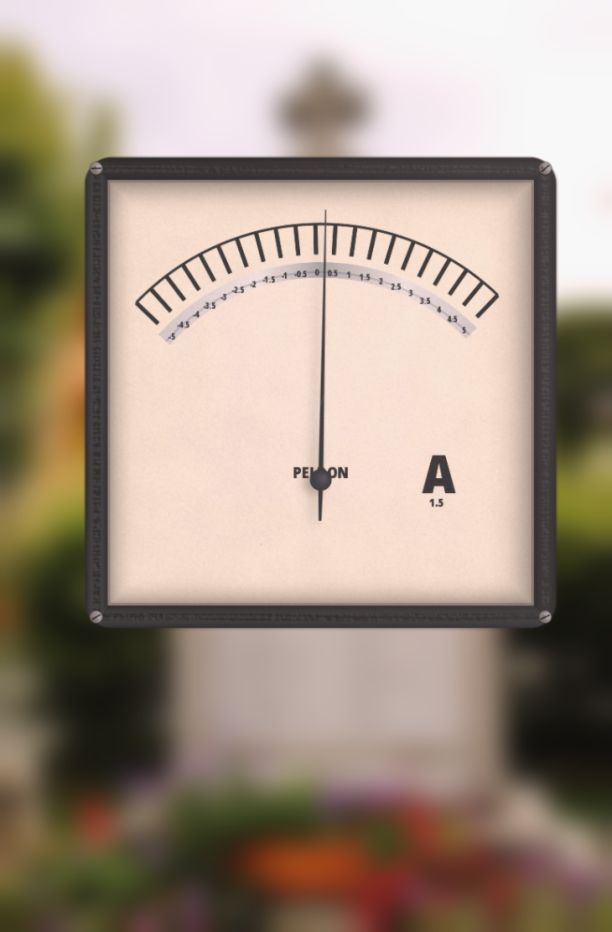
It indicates 0.25 A
